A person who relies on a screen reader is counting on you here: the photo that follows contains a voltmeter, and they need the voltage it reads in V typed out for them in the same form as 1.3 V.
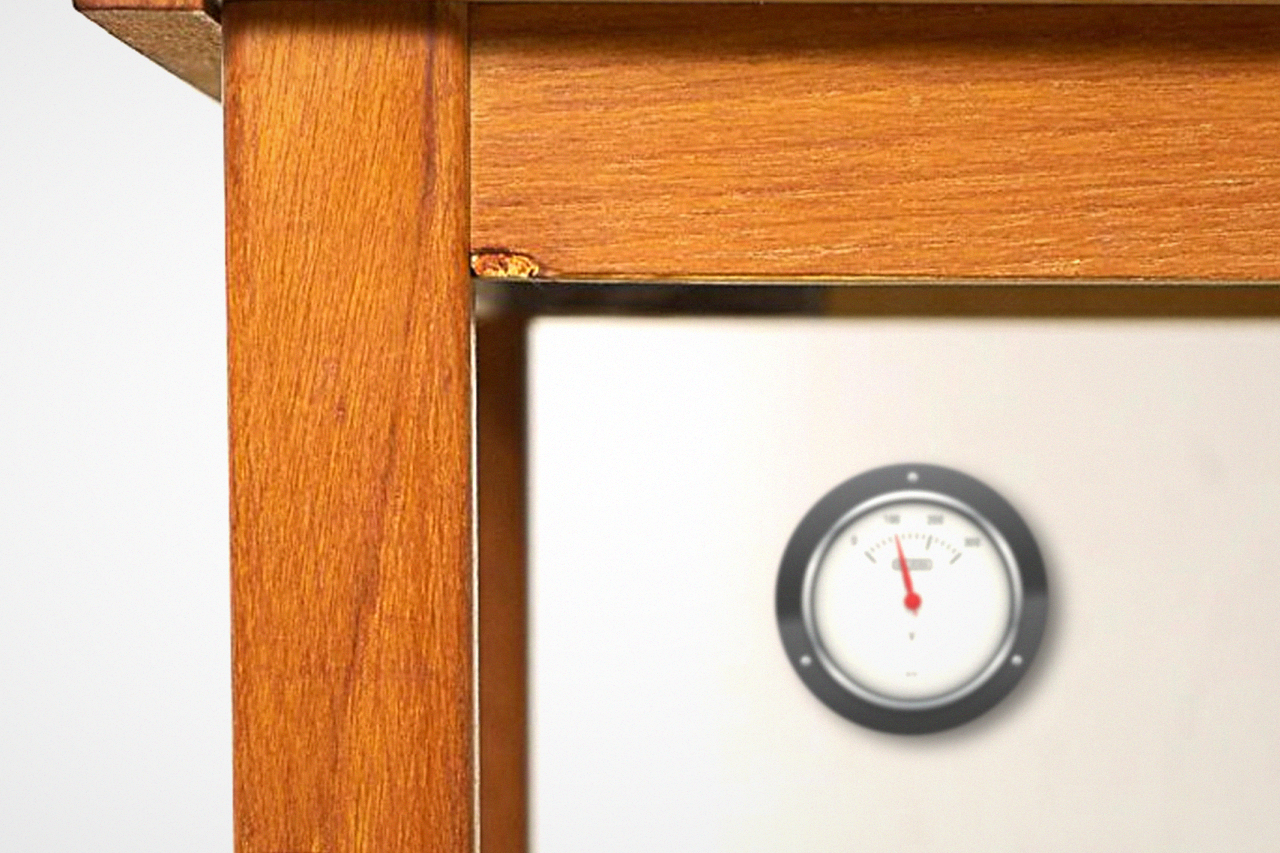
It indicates 100 V
